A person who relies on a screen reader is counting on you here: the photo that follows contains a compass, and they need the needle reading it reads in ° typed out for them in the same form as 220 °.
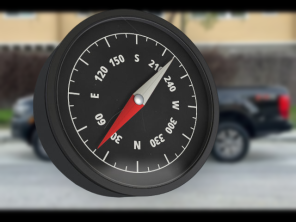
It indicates 40 °
